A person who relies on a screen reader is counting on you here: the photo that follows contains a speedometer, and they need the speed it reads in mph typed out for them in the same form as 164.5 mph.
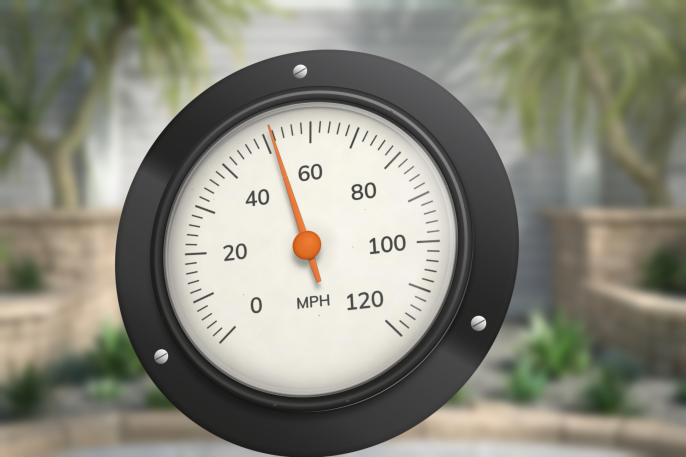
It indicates 52 mph
